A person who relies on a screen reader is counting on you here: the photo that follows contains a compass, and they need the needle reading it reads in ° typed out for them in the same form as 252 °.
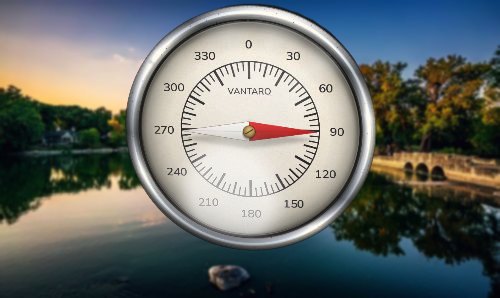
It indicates 90 °
